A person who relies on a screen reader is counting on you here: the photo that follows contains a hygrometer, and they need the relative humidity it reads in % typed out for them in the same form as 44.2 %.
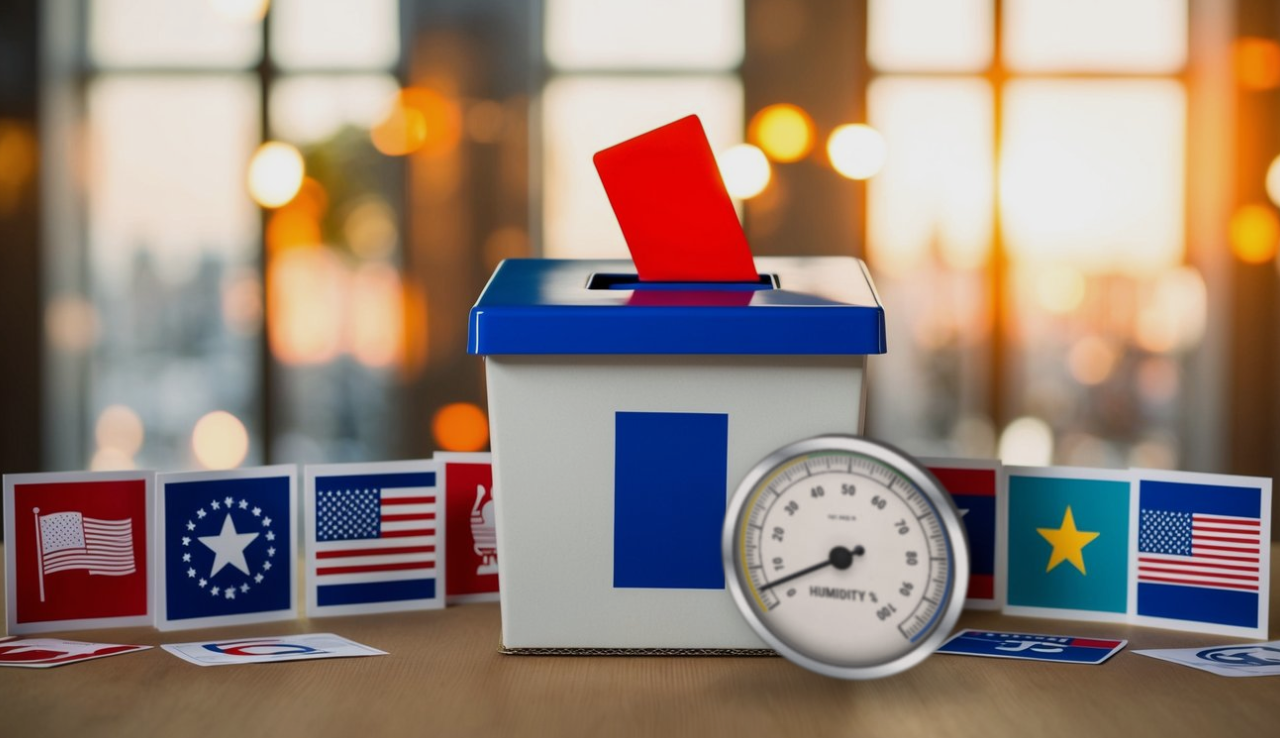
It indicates 5 %
